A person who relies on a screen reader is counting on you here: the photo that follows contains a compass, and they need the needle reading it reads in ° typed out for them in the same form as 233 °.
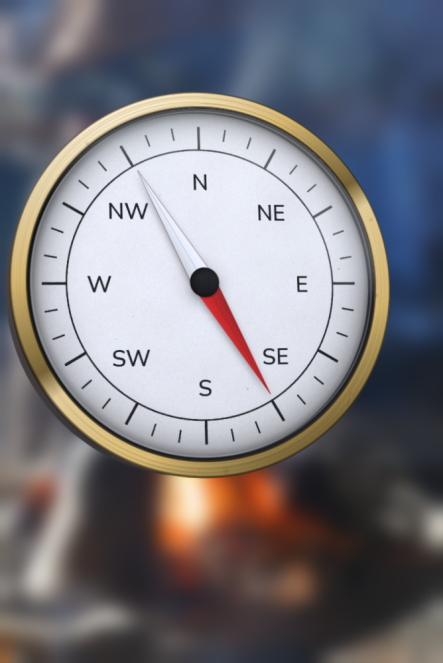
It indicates 150 °
